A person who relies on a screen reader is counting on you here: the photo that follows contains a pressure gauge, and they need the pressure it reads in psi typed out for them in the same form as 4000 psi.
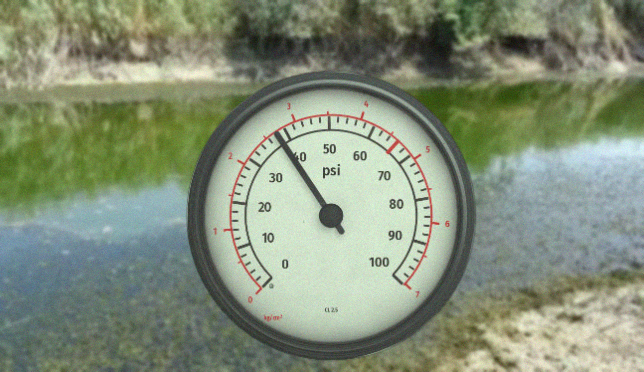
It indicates 38 psi
